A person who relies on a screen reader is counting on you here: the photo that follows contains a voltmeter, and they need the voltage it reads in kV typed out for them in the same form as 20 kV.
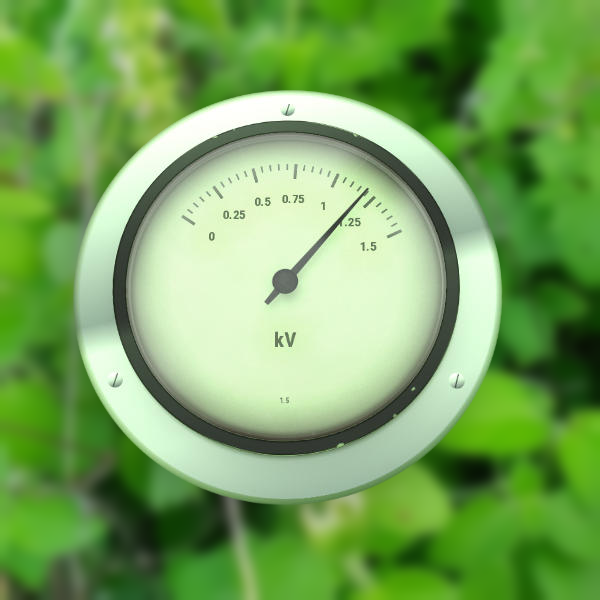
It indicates 1.2 kV
